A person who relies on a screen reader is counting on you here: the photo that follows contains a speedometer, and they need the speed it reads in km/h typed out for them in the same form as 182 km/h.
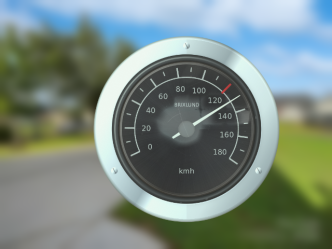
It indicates 130 km/h
